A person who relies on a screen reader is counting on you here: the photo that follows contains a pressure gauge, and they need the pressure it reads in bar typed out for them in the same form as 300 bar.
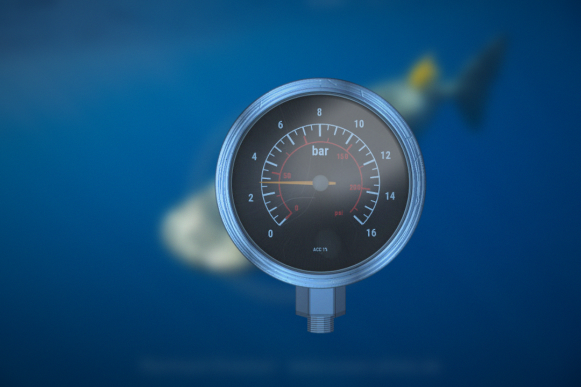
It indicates 2.75 bar
